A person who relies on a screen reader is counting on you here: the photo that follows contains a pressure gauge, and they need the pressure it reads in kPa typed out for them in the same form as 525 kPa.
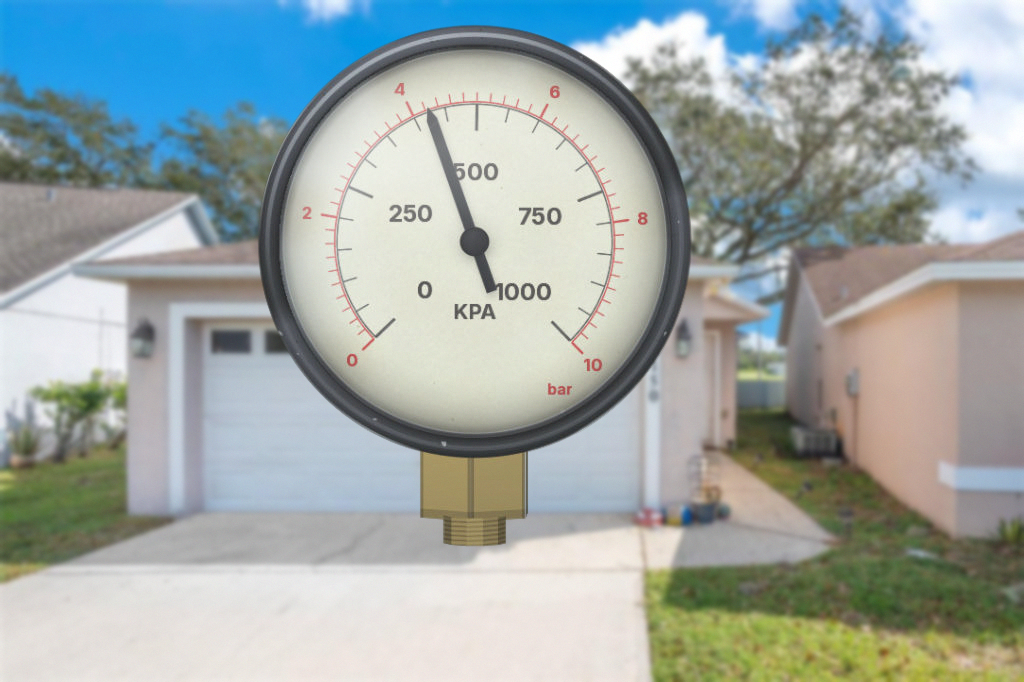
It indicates 425 kPa
